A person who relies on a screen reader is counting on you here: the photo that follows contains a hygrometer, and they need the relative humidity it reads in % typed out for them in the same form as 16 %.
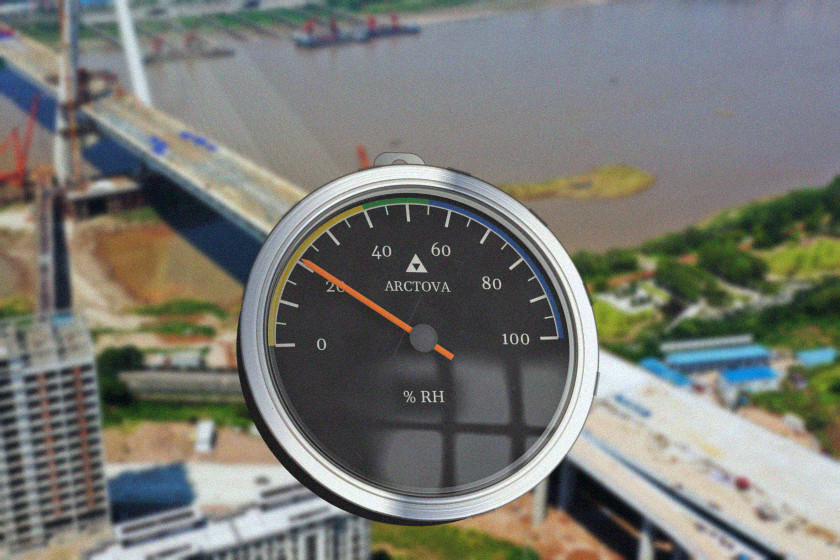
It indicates 20 %
